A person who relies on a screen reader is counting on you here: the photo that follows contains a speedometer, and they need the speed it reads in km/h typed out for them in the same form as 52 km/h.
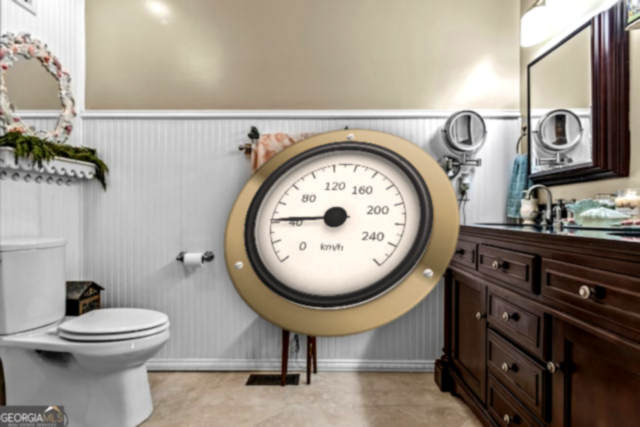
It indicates 40 km/h
